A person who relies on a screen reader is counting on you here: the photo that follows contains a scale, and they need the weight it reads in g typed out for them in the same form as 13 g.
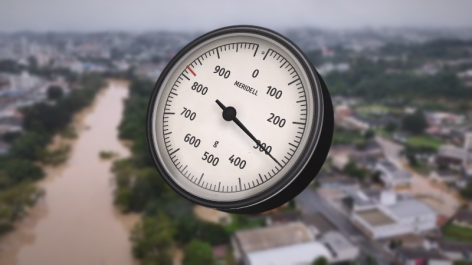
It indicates 300 g
